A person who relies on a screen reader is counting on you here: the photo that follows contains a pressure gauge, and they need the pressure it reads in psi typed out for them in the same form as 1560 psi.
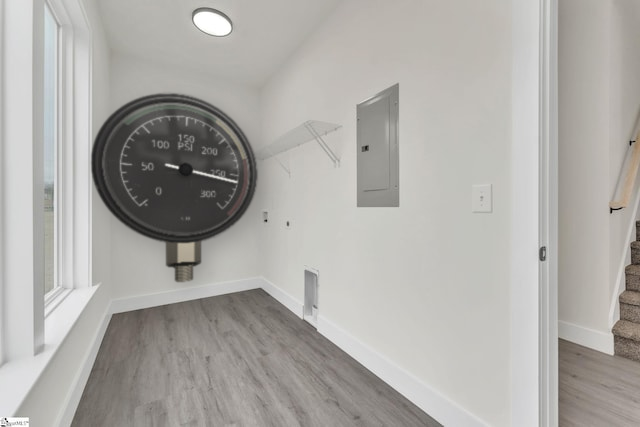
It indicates 260 psi
